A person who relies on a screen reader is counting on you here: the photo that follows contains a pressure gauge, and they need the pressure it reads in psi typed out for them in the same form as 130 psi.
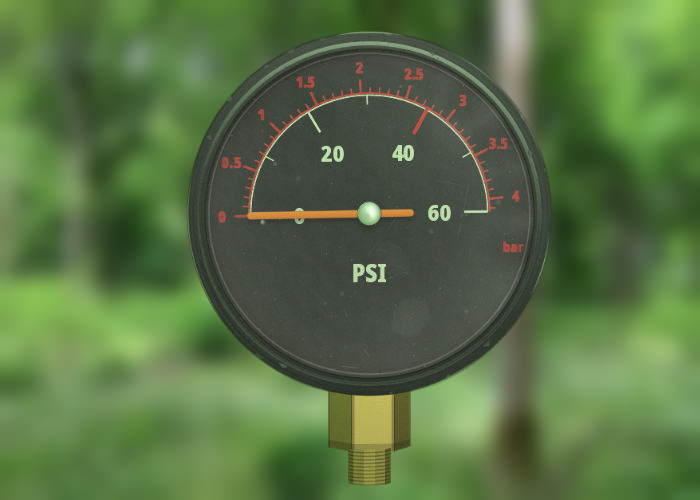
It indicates 0 psi
